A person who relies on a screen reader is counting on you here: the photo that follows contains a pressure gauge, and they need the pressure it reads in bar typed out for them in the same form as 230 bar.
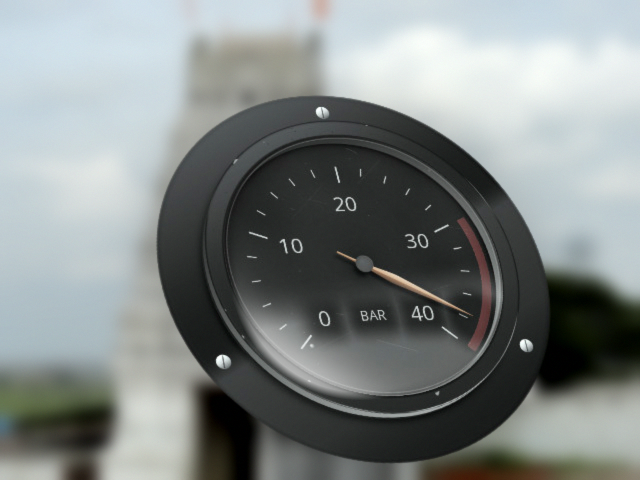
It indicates 38 bar
